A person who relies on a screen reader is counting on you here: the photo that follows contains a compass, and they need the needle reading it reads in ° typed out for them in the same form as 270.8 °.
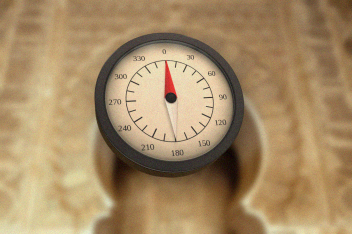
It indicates 0 °
